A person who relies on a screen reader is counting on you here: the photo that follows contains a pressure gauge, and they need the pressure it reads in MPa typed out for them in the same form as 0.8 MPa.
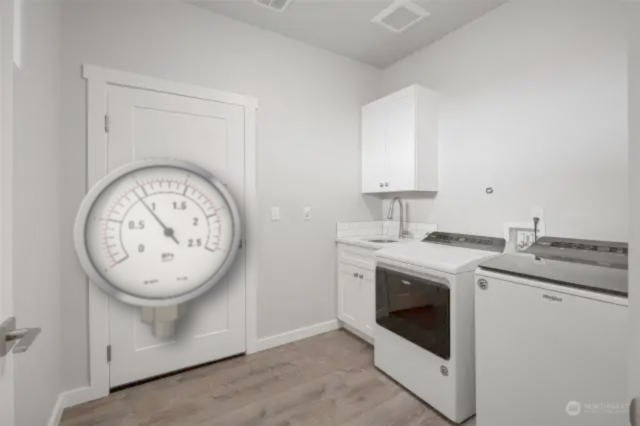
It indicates 0.9 MPa
